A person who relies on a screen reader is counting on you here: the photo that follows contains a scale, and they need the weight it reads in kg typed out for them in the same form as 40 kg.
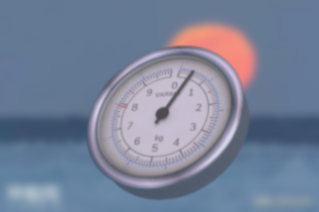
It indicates 0.5 kg
